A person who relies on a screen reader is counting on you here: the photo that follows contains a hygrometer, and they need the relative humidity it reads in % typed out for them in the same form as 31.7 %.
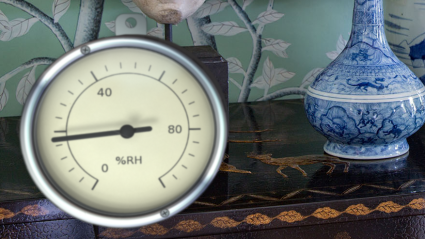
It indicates 18 %
